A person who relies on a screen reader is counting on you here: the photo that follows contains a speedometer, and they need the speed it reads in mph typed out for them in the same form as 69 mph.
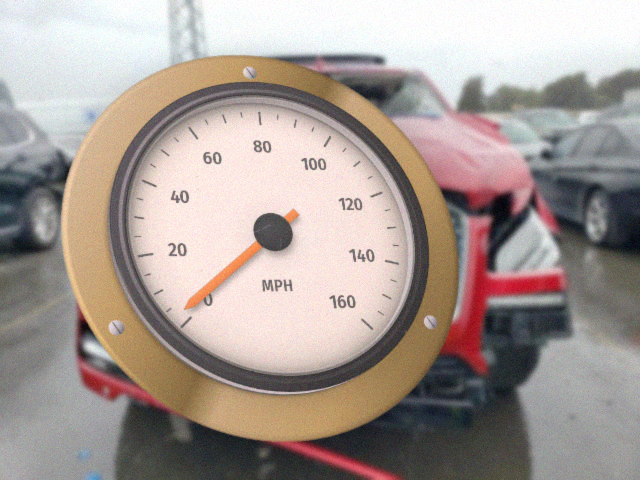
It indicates 2.5 mph
